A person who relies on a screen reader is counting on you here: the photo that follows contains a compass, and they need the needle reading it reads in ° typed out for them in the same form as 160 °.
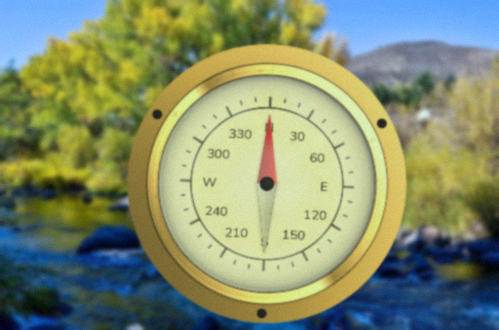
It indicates 0 °
